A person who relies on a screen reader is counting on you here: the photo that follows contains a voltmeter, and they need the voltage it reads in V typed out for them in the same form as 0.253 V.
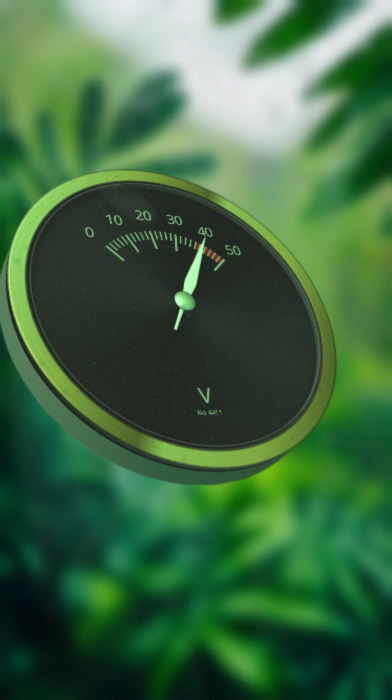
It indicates 40 V
